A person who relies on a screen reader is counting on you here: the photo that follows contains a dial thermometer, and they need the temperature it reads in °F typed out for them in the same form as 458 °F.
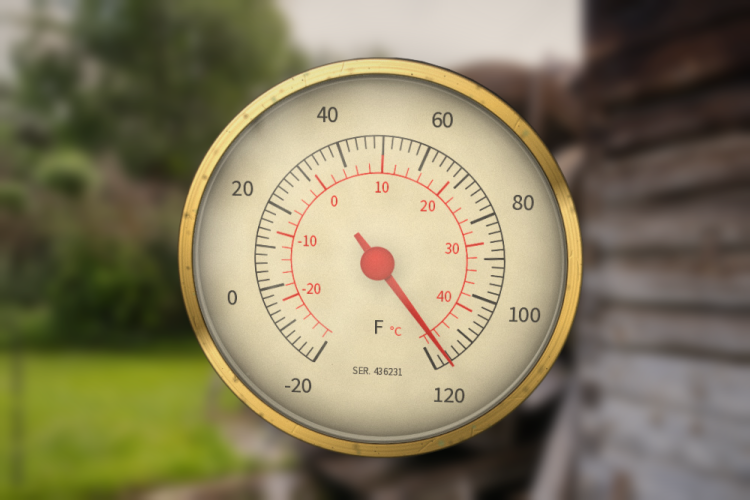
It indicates 116 °F
